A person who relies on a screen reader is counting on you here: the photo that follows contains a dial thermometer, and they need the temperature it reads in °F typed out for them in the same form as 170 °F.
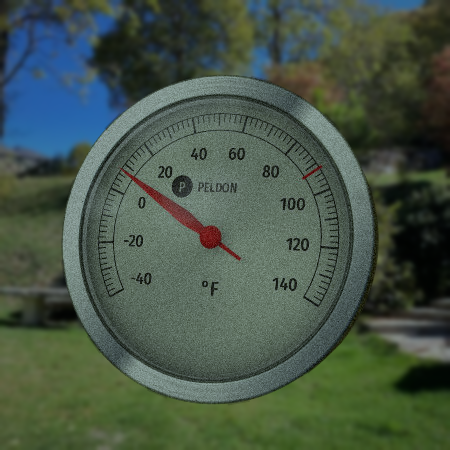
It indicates 8 °F
